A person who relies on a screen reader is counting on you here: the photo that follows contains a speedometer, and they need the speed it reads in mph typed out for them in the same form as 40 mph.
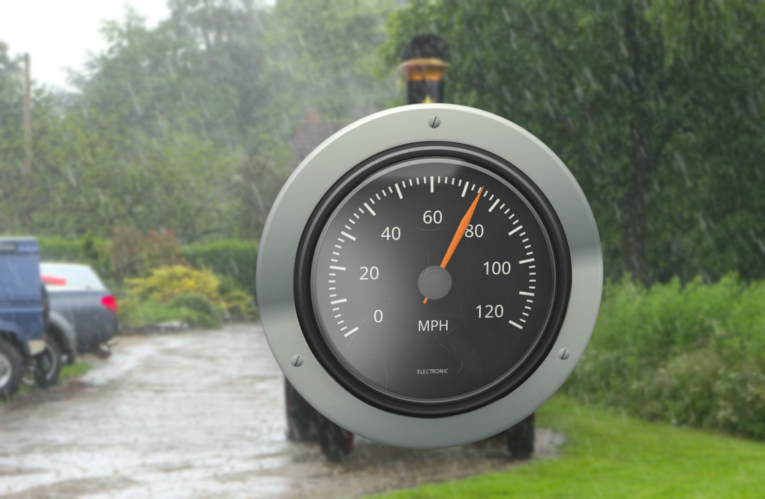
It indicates 74 mph
